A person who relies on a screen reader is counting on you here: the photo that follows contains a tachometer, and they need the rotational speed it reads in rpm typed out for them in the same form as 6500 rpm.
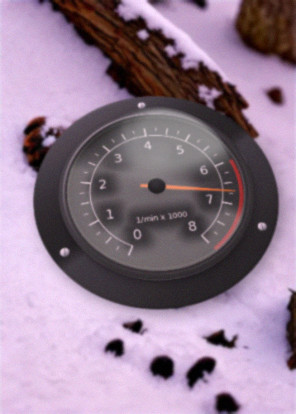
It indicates 6750 rpm
